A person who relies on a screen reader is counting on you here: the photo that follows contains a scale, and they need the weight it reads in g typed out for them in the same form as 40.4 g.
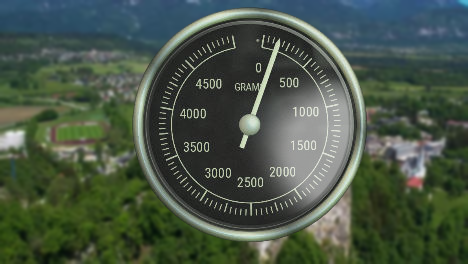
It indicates 150 g
